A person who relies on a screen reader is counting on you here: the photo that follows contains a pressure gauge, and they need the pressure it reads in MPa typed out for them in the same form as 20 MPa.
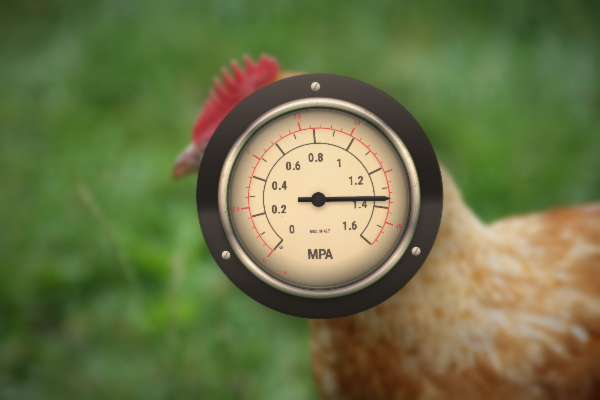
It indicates 1.35 MPa
